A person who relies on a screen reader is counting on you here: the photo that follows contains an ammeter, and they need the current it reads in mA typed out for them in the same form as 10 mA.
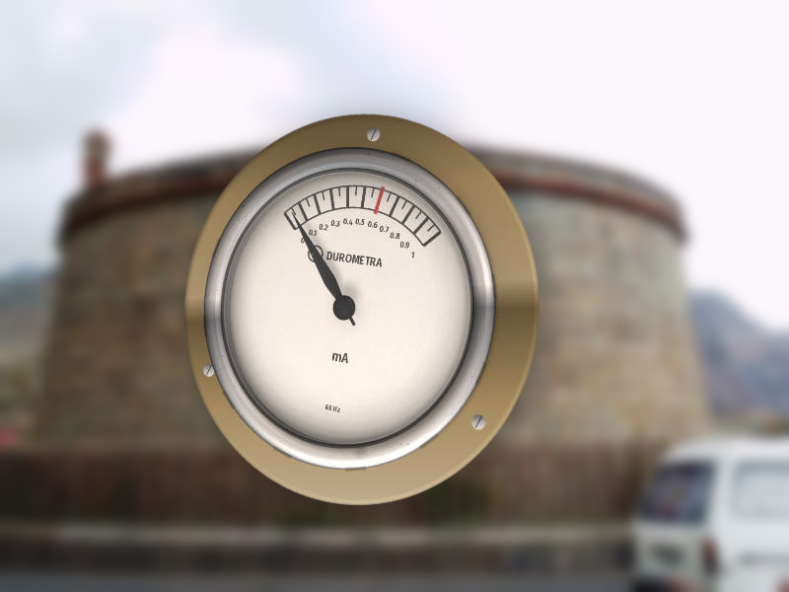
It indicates 0.05 mA
